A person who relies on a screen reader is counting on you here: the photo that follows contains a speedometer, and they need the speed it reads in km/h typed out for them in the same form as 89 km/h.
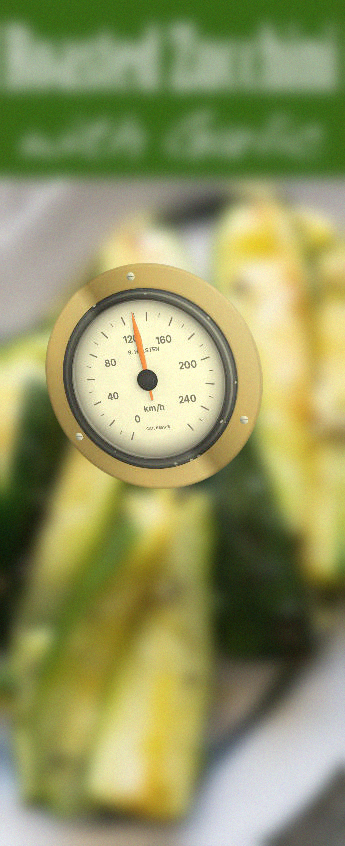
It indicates 130 km/h
